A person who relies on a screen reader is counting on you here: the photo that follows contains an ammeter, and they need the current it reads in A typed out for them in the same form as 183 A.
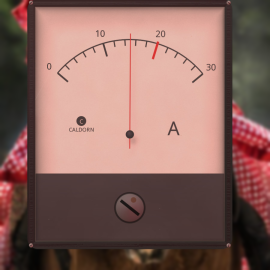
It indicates 15 A
